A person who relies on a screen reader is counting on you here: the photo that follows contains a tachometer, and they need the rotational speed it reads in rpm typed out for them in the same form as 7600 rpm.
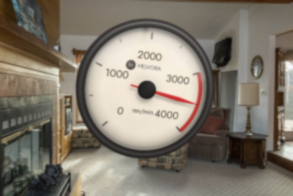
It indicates 3500 rpm
